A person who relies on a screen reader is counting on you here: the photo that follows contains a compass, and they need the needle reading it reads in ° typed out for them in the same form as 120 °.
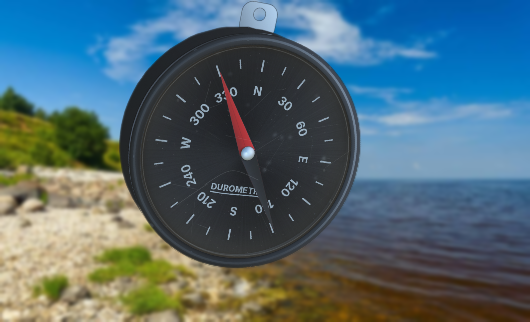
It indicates 330 °
